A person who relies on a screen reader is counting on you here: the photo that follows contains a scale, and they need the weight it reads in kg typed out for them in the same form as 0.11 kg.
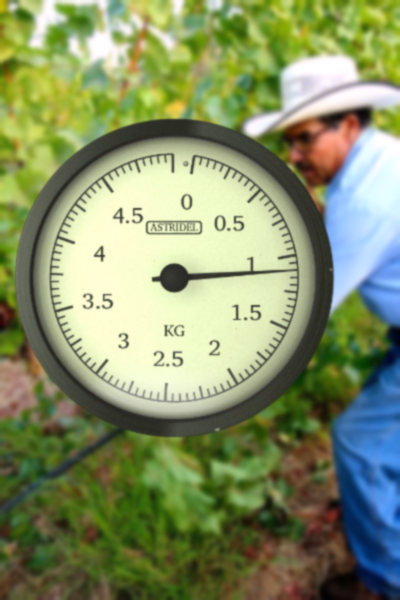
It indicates 1.1 kg
